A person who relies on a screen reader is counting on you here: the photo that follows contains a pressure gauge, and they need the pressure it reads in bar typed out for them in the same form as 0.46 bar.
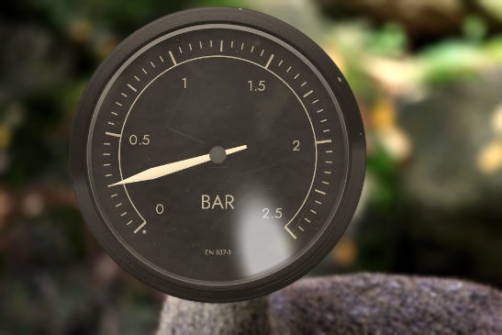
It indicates 0.25 bar
